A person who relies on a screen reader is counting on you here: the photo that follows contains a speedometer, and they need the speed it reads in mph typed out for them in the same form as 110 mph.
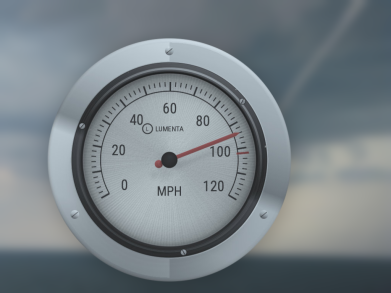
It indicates 94 mph
